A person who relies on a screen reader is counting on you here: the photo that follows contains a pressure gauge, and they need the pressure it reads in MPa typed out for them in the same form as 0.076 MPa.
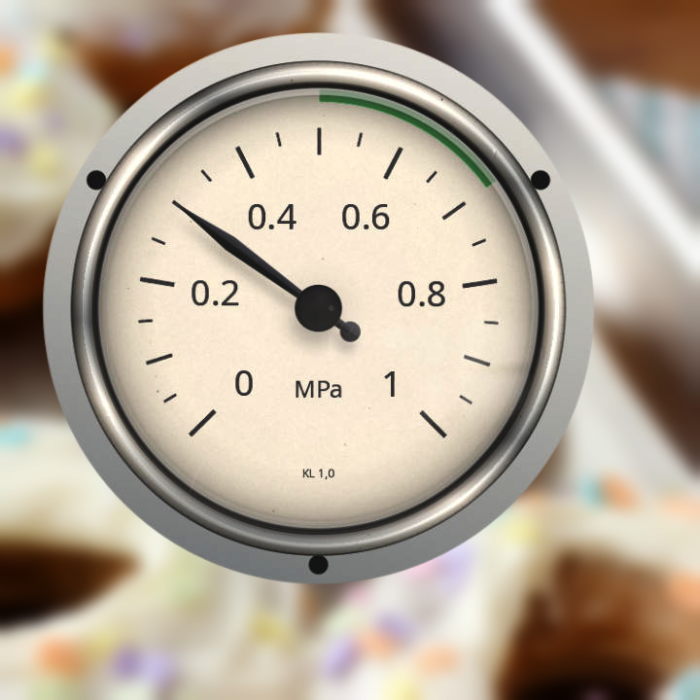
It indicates 0.3 MPa
